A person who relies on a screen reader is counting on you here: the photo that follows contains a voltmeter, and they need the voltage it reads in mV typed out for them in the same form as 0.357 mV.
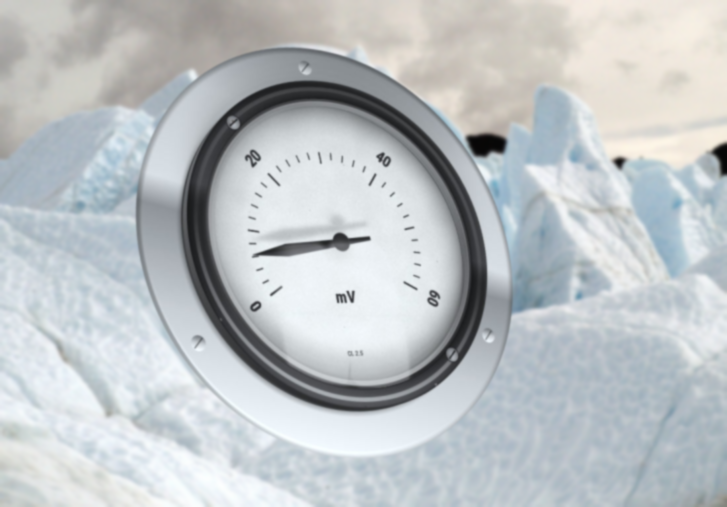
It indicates 6 mV
